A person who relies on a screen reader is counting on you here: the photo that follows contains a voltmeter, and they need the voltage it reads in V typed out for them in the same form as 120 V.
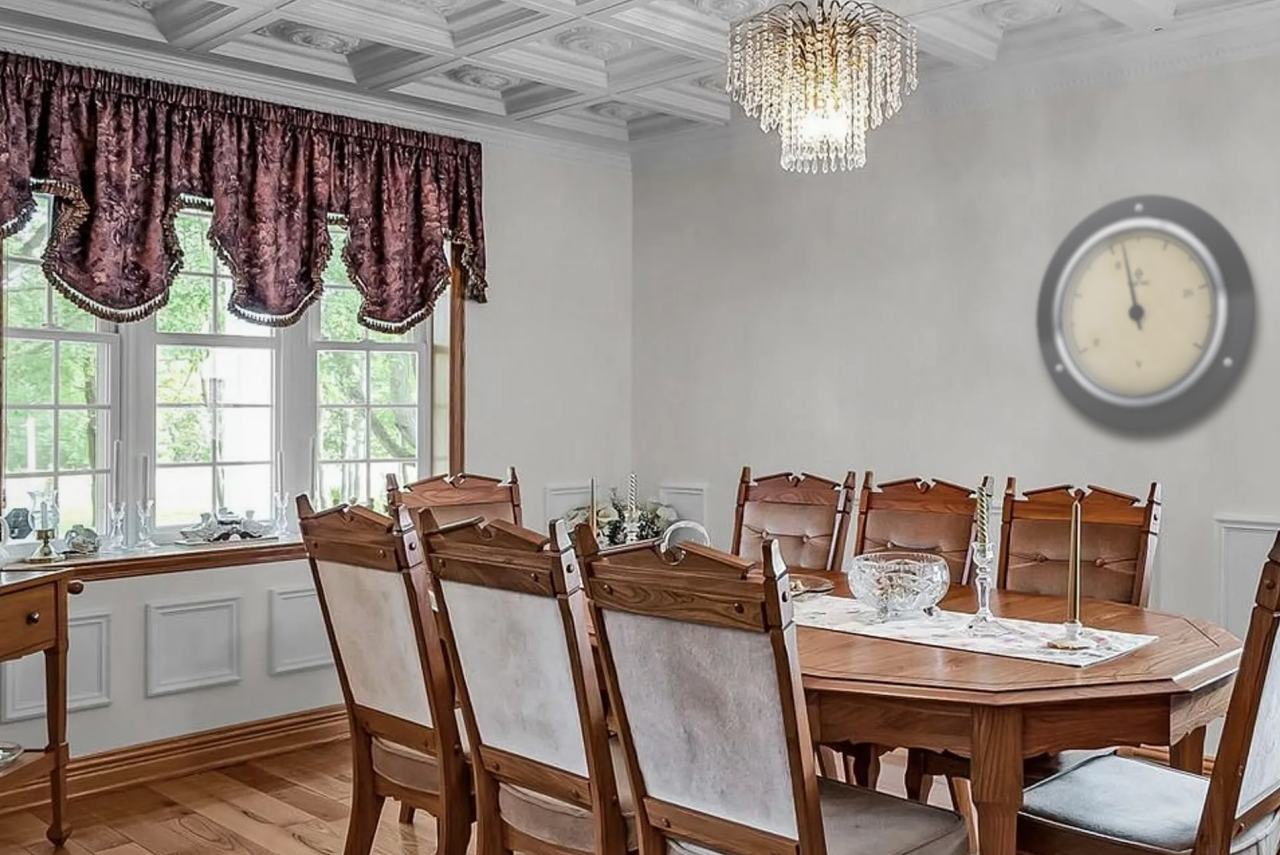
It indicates 9 V
